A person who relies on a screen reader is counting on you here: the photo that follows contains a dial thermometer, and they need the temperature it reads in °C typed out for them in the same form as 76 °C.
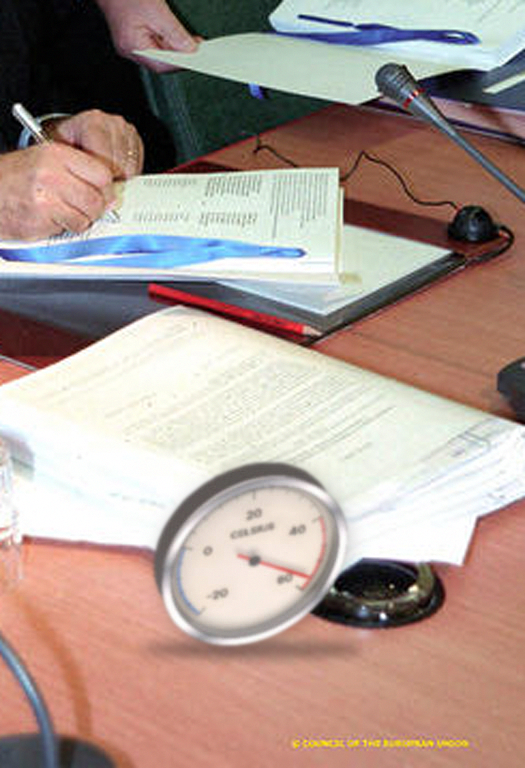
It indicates 56 °C
